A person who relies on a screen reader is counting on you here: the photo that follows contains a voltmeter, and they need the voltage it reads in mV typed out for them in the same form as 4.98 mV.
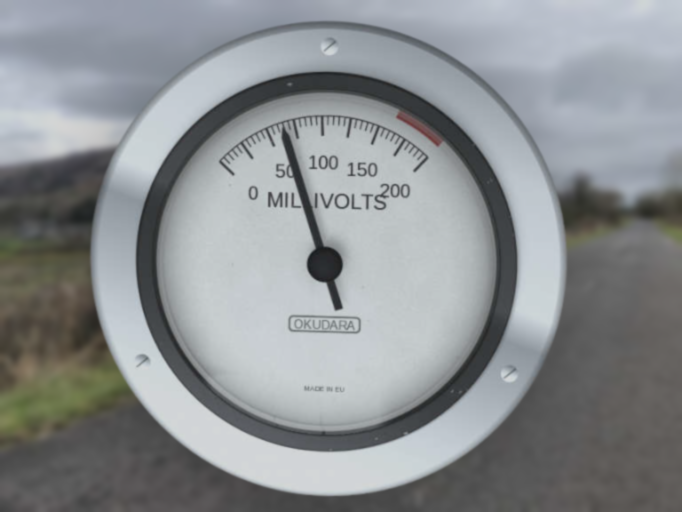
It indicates 65 mV
